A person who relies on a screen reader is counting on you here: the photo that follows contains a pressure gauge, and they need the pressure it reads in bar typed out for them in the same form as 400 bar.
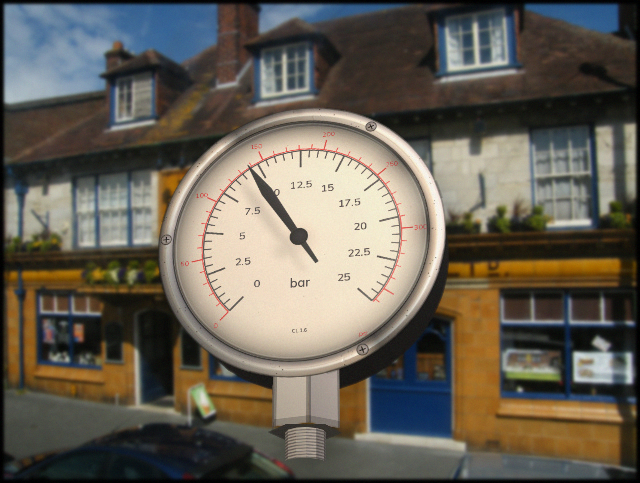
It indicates 9.5 bar
